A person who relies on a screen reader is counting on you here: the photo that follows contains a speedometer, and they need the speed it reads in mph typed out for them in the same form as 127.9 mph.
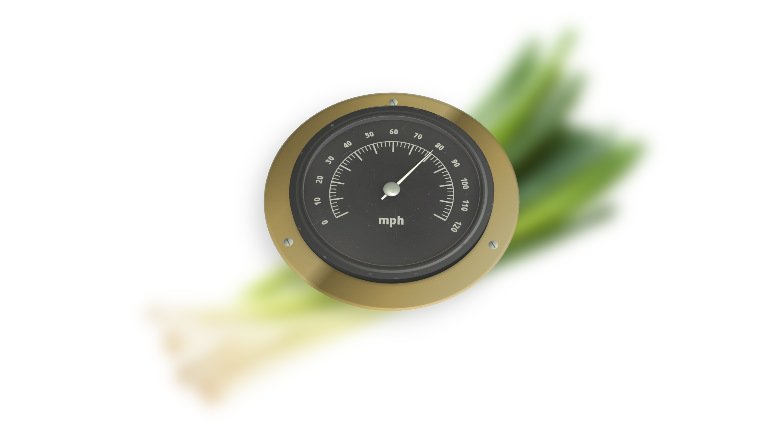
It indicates 80 mph
